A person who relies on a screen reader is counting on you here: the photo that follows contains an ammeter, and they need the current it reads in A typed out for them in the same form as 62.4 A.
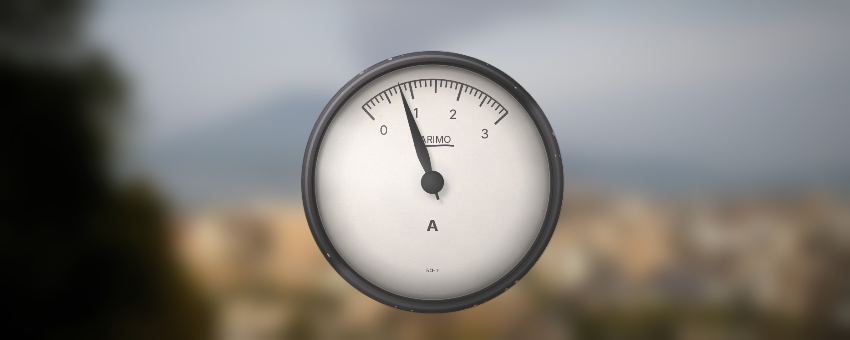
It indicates 0.8 A
